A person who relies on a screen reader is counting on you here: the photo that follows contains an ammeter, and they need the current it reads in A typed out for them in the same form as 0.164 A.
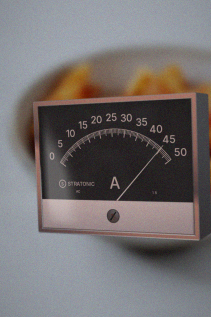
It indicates 45 A
